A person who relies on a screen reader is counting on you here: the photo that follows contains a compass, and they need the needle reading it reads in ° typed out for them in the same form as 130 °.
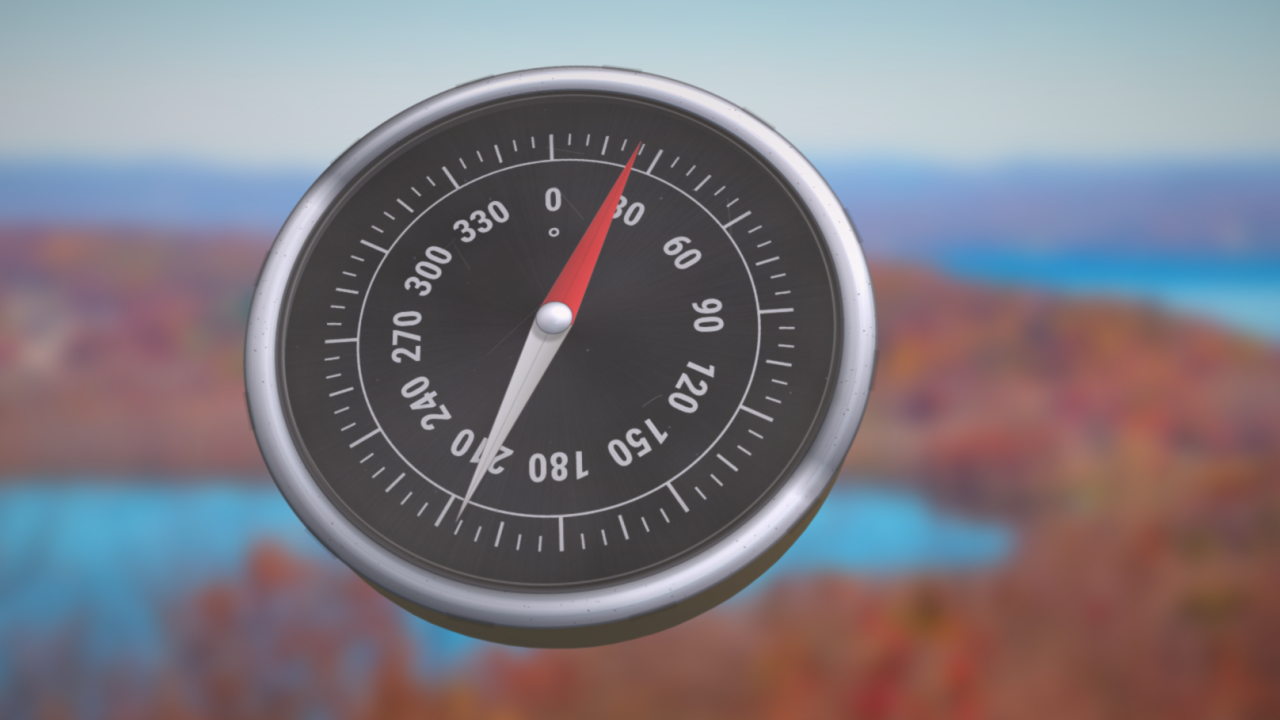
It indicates 25 °
